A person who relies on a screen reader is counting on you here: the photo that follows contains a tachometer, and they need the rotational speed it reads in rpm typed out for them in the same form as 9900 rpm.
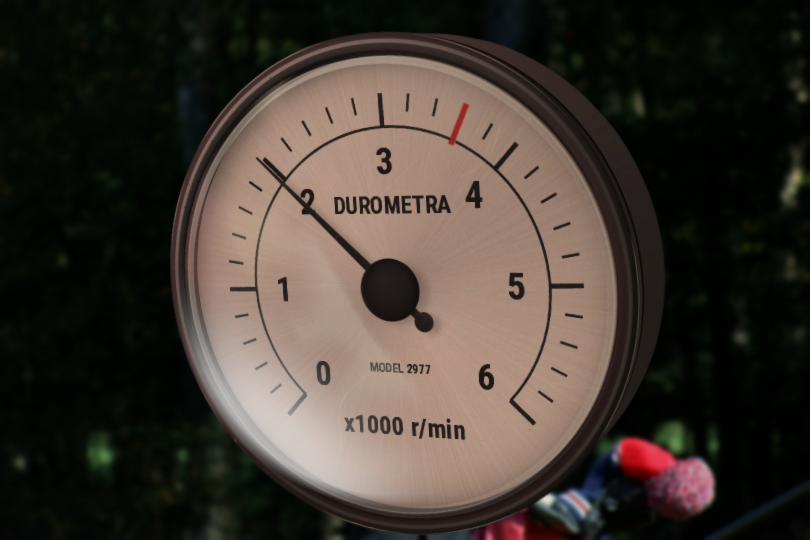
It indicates 2000 rpm
